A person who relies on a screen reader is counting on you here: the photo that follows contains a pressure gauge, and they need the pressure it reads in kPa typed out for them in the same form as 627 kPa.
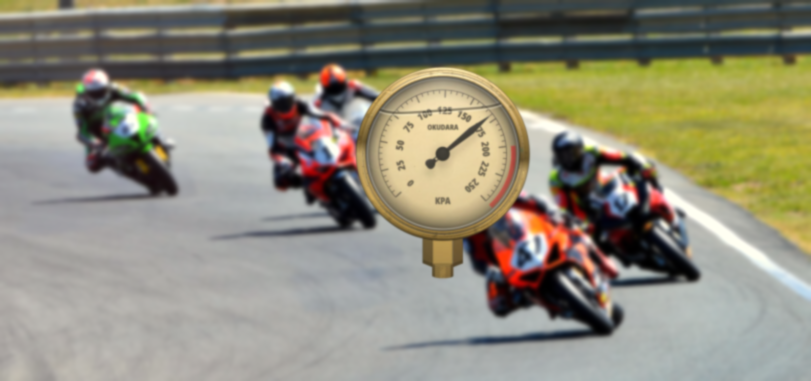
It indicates 170 kPa
